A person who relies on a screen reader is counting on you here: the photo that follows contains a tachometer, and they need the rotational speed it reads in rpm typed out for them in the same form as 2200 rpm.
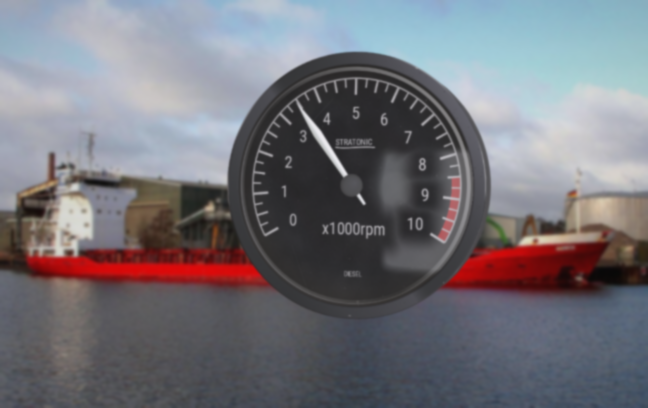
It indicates 3500 rpm
